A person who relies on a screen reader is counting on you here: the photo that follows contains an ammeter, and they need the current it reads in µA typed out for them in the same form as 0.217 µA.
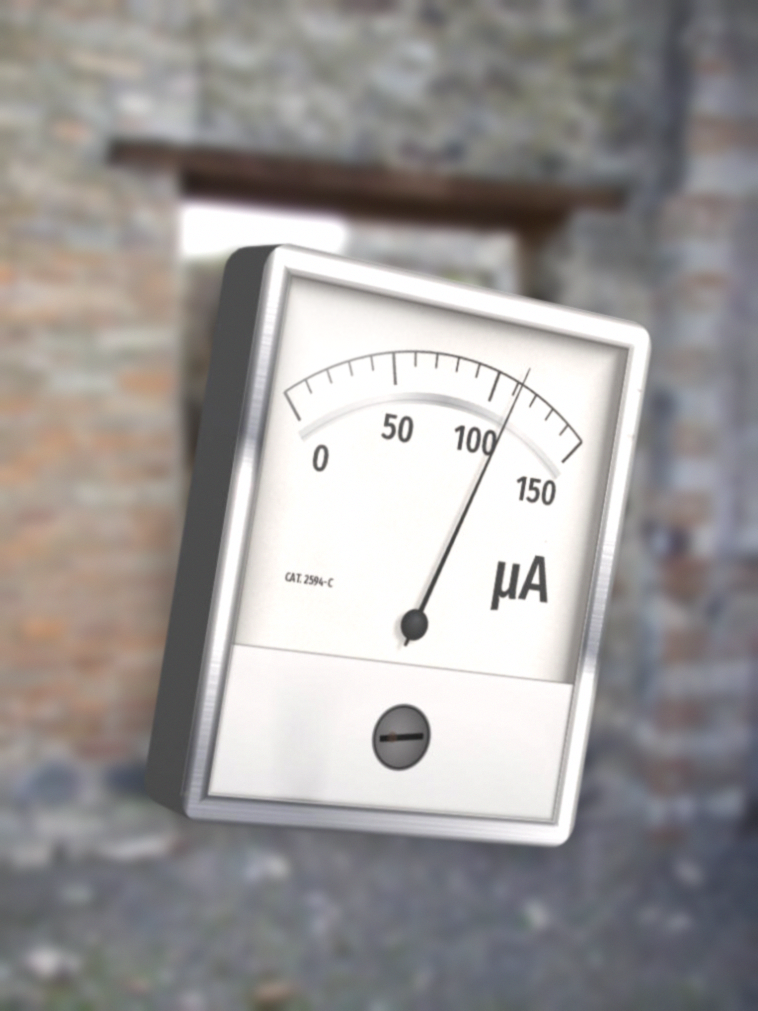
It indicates 110 µA
